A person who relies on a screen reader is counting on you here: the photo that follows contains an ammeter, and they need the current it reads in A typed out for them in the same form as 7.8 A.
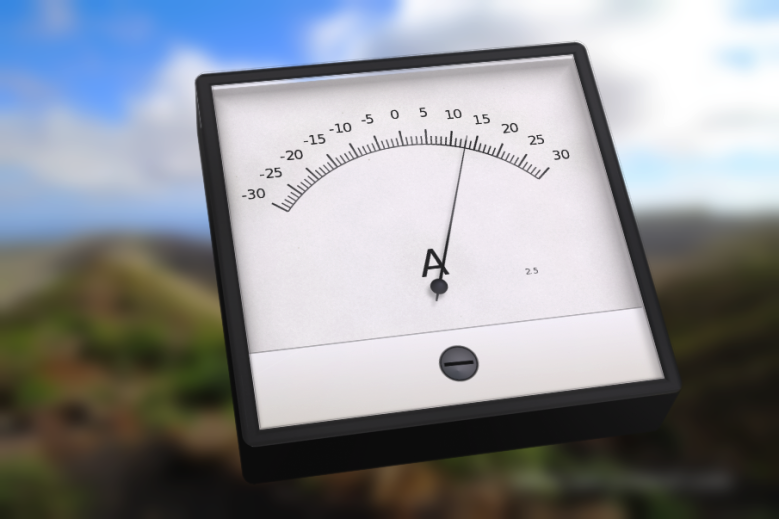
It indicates 13 A
